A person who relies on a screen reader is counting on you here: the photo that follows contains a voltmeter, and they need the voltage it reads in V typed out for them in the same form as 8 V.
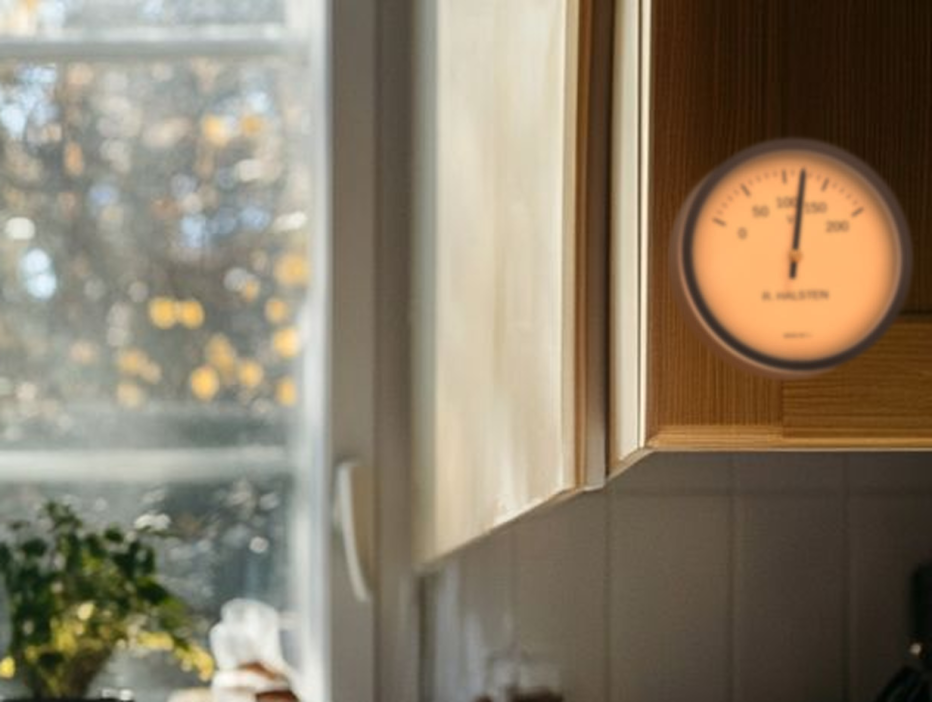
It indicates 120 V
